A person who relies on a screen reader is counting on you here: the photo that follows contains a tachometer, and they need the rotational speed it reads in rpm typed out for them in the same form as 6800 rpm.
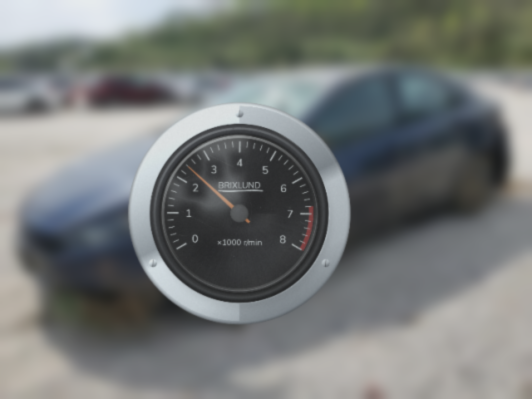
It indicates 2400 rpm
